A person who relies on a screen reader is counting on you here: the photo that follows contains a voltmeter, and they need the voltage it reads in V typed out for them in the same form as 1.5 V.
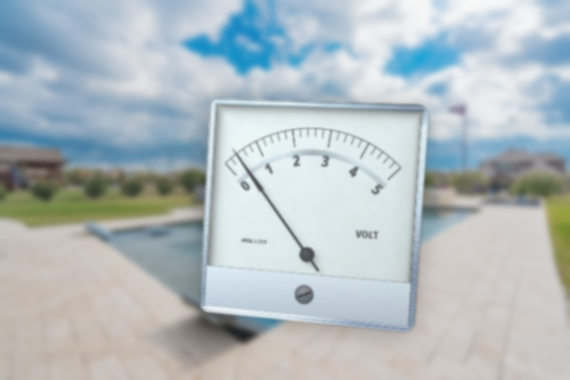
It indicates 0.4 V
